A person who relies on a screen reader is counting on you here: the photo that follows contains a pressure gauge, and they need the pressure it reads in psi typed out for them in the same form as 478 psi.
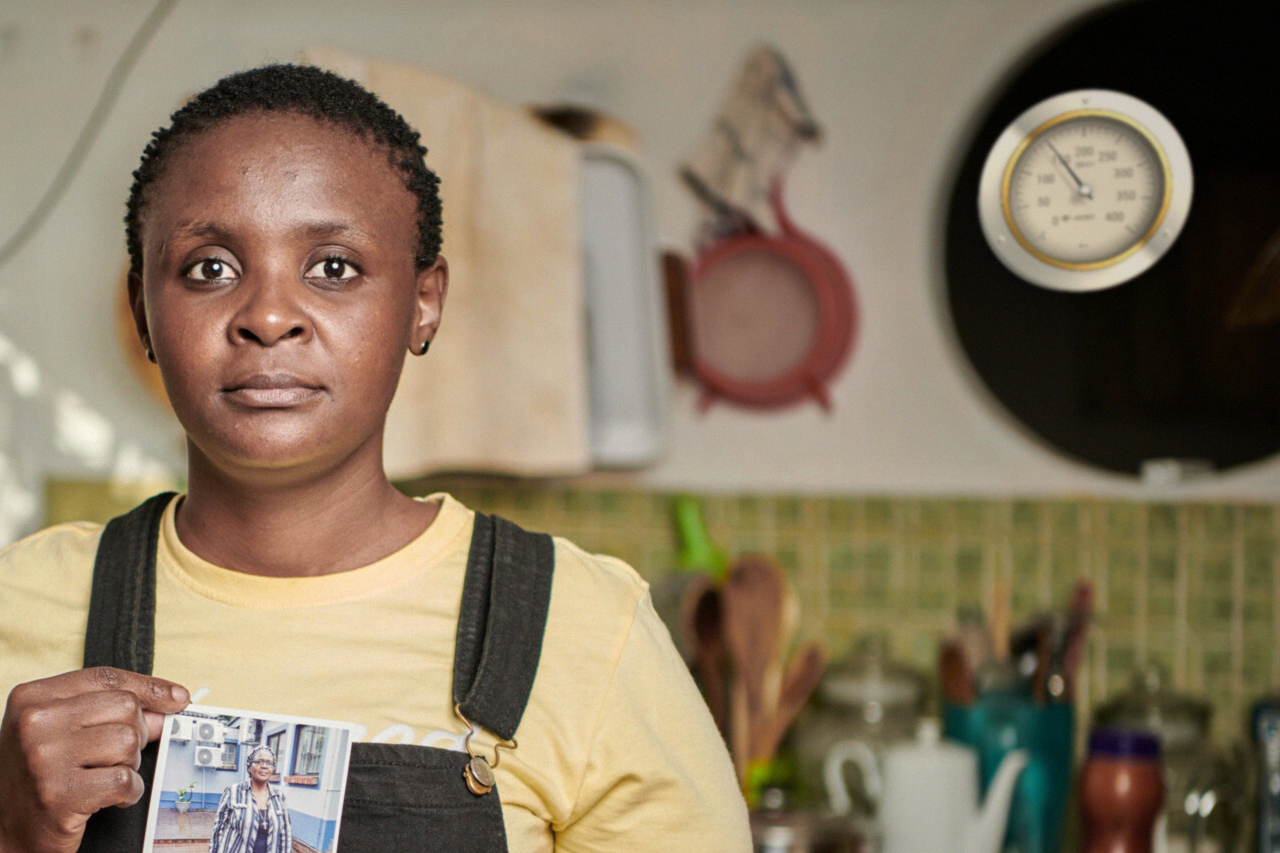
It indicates 150 psi
